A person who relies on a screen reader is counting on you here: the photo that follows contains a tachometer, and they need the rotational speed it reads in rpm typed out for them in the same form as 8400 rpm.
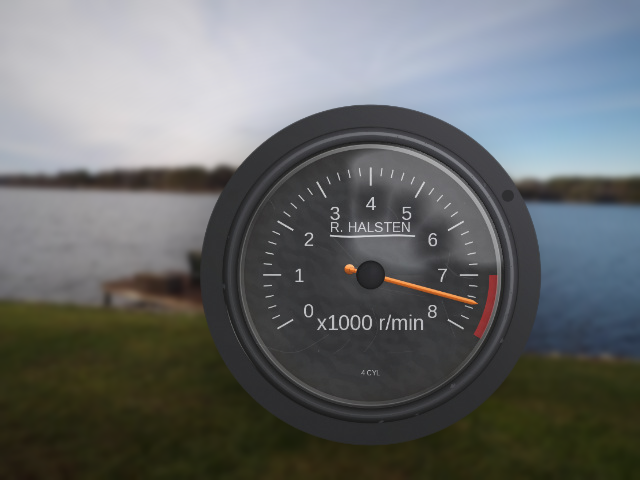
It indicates 7500 rpm
